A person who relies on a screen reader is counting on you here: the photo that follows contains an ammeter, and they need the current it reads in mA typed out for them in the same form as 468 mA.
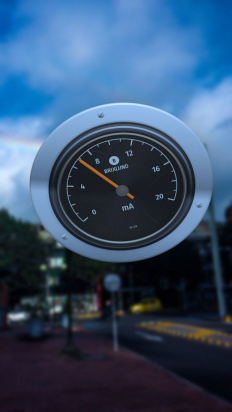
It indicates 7 mA
